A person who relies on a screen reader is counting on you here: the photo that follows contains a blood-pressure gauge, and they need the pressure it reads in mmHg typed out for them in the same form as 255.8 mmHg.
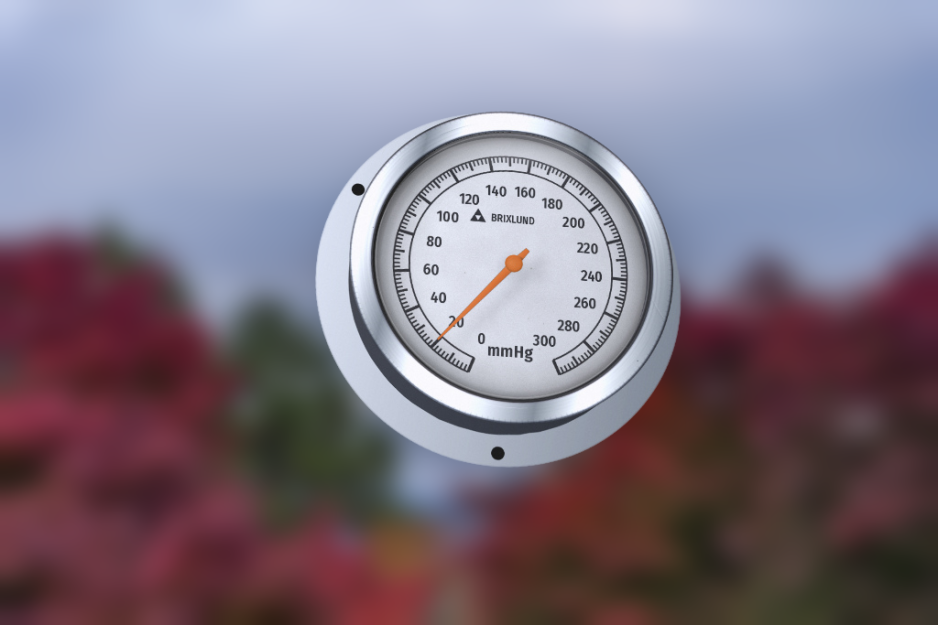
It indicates 20 mmHg
